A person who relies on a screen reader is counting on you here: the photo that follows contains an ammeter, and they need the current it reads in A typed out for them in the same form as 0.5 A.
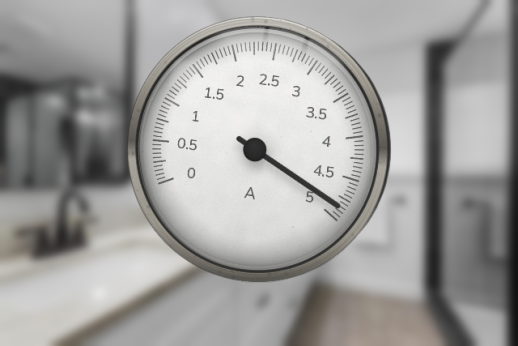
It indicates 4.85 A
